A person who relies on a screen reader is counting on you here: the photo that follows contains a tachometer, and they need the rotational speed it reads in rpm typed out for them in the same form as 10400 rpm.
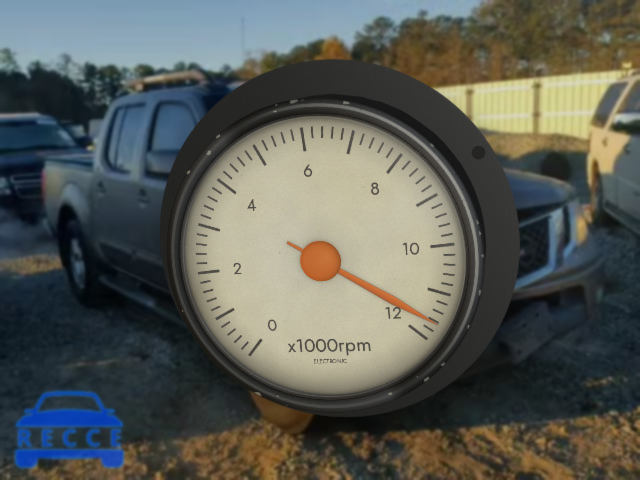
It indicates 11600 rpm
